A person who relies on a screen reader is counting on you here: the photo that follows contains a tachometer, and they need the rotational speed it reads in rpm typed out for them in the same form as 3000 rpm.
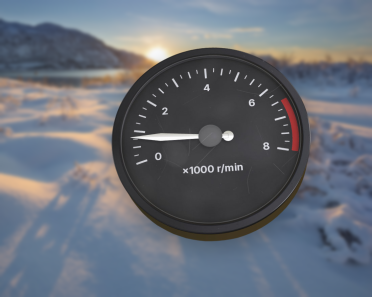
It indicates 750 rpm
